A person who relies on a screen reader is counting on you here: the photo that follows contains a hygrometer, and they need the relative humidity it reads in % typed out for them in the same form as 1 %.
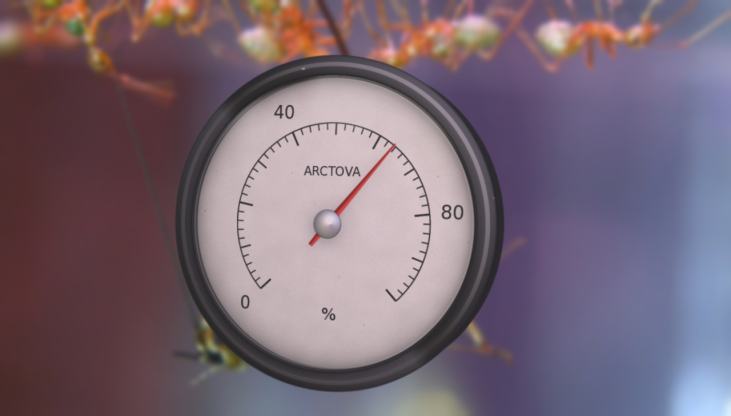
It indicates 64 %
